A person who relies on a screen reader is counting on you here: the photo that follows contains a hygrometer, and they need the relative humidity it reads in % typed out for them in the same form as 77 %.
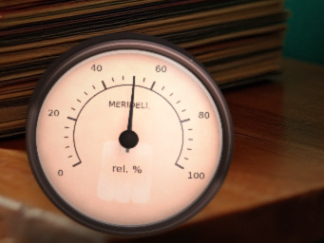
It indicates 52 %
